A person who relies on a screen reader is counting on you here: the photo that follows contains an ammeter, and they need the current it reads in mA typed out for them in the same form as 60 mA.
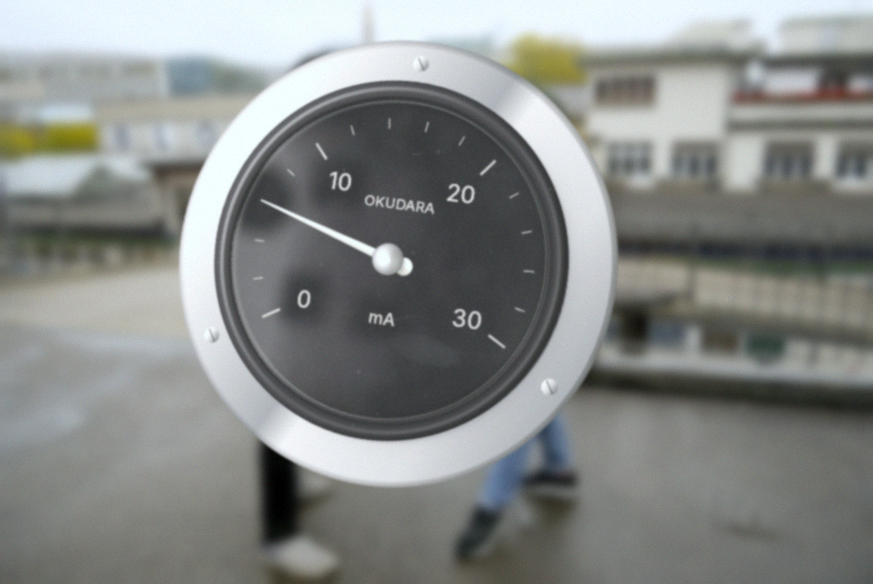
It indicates 6 mA
